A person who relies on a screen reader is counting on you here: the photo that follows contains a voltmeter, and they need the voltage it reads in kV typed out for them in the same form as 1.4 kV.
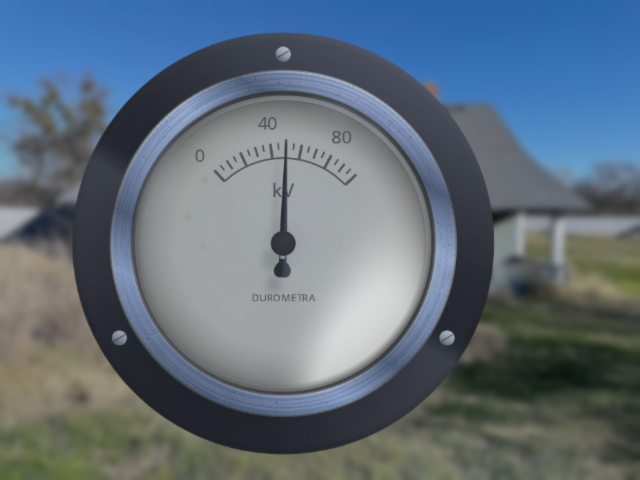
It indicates 50 kV
